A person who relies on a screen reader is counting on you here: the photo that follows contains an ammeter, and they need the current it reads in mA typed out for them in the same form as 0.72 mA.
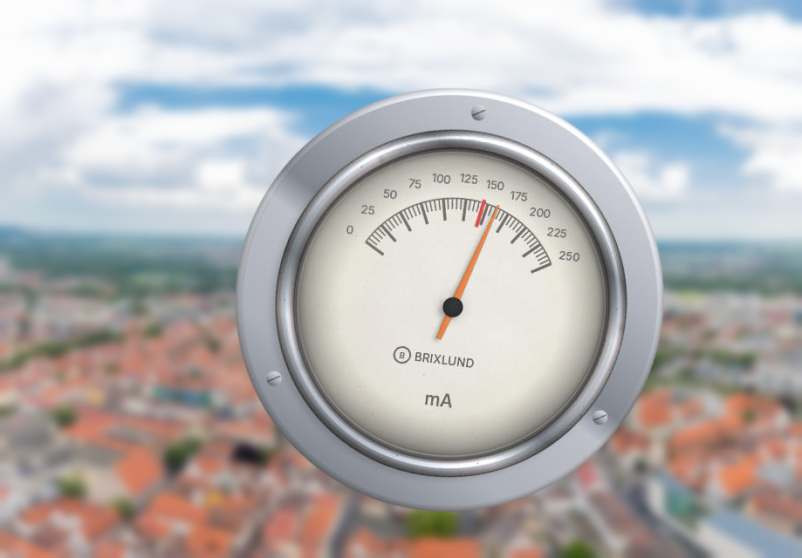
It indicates 160 mA
